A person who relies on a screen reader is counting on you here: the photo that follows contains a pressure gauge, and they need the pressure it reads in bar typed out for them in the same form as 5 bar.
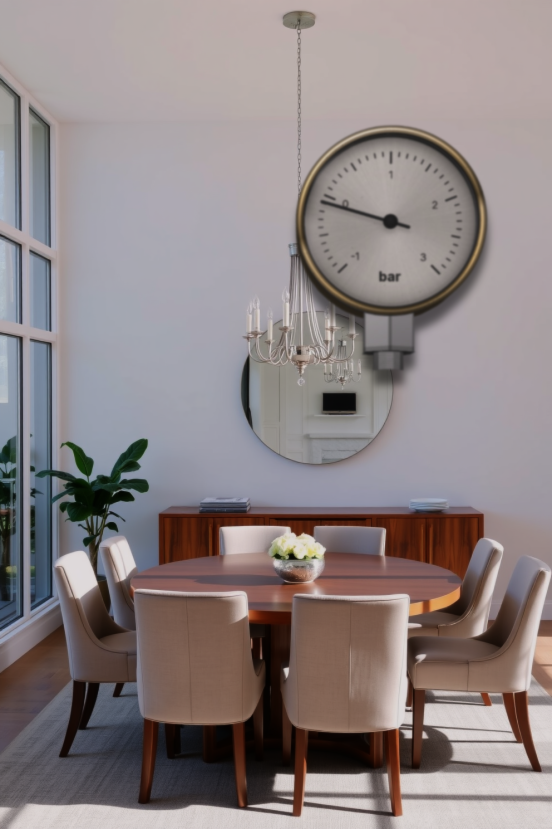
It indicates -0.1 bar
